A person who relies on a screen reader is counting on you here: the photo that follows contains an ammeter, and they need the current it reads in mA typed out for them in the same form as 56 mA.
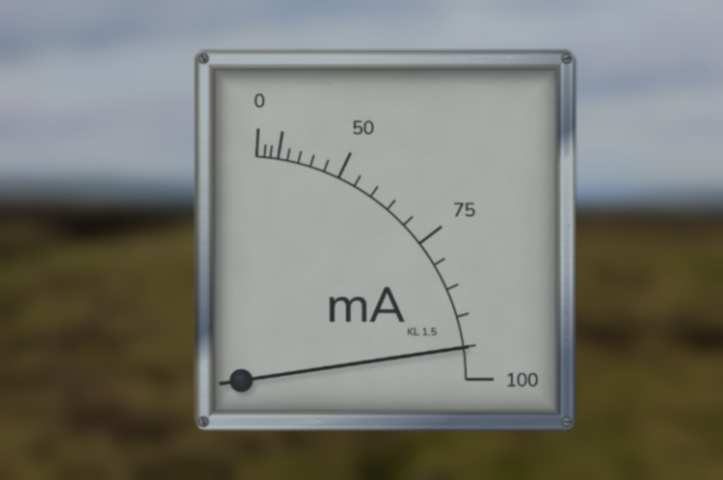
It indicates 95 mA
